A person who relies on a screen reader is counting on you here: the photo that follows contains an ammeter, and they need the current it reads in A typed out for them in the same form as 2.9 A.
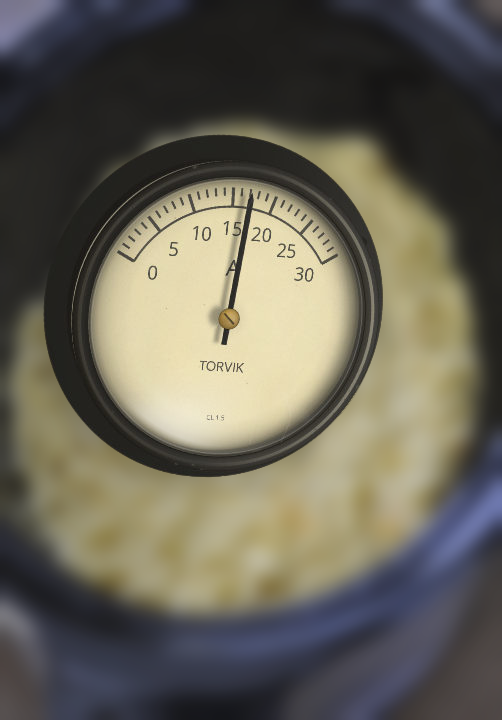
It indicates 17 A
